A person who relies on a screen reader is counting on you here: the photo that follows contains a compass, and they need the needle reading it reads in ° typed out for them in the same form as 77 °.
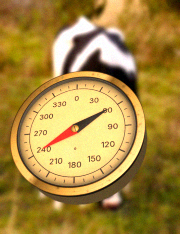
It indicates 240 °
